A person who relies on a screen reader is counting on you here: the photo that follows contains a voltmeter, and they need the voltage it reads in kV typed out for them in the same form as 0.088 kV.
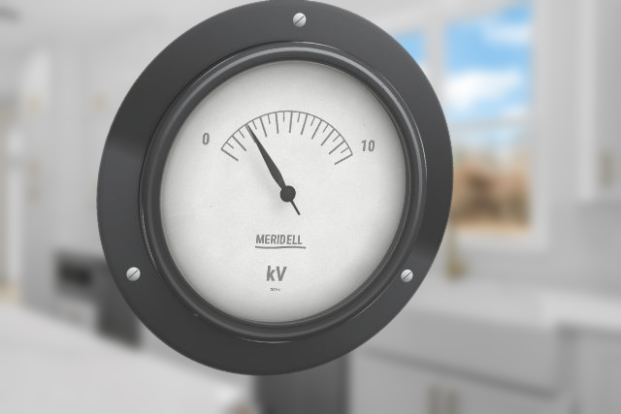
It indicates 2 kV
